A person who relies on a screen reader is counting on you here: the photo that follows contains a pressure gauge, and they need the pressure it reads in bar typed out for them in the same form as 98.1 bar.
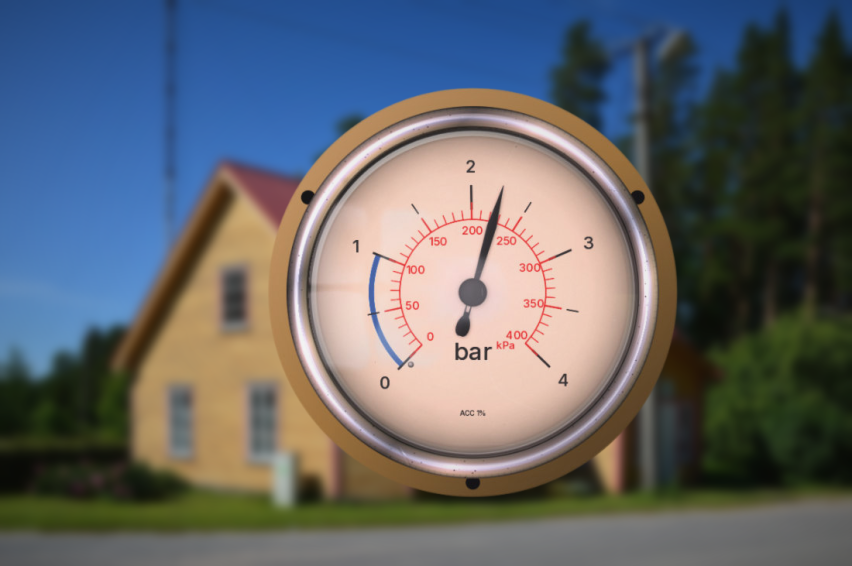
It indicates 2.25 bar
